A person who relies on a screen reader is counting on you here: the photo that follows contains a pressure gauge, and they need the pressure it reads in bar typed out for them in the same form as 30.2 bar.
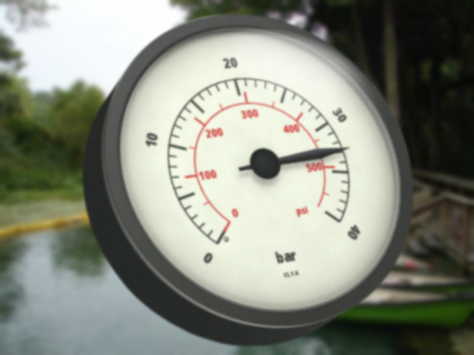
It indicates 33 bar
